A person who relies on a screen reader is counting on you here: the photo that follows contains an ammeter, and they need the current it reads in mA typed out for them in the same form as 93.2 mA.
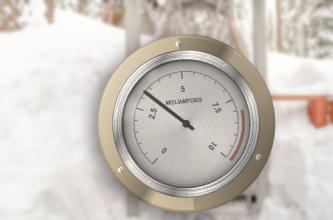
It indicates 3.25 mA
